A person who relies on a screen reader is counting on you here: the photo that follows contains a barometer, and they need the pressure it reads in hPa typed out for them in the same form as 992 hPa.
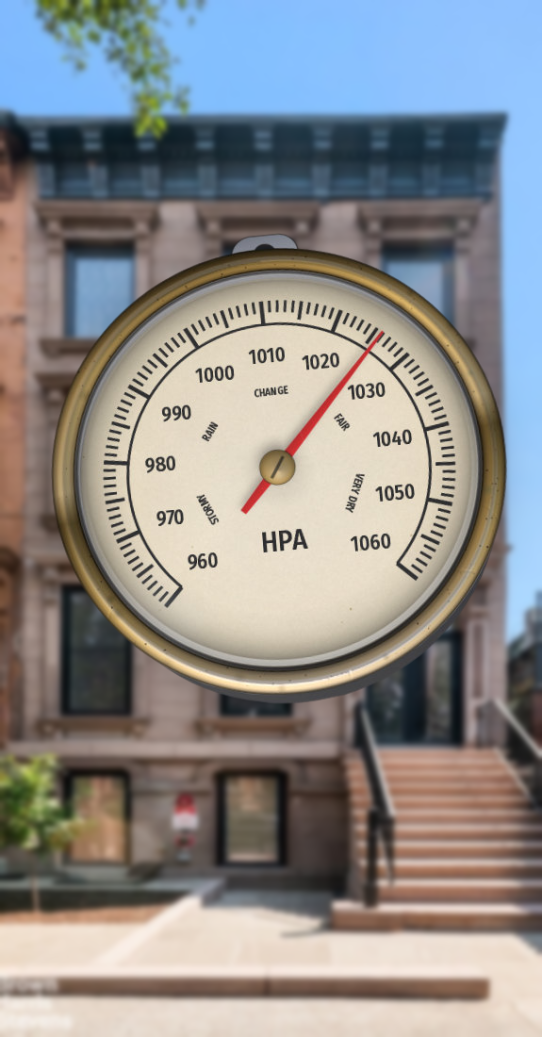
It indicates 1026 hPa
